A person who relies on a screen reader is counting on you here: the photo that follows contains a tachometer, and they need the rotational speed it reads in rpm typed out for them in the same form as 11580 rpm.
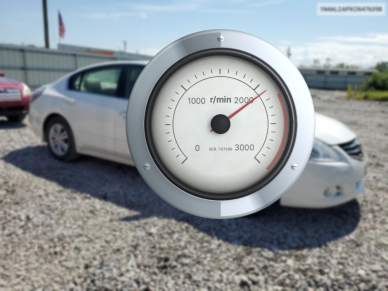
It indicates 2100 rpm
